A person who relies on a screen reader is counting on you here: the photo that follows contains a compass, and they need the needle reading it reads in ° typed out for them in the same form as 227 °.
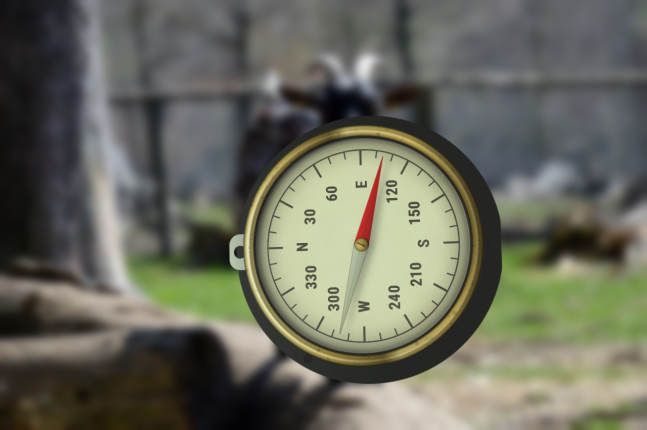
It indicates 105 °
